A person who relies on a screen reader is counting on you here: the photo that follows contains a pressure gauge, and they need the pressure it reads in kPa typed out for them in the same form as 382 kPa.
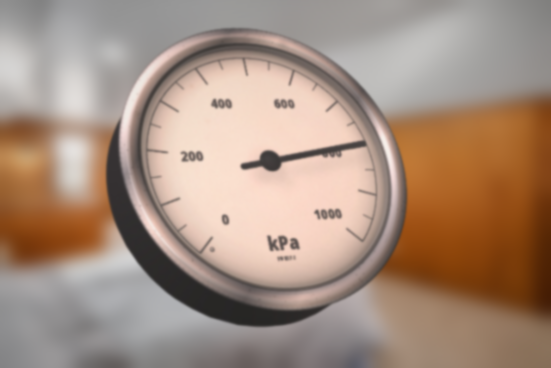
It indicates 800 kPa
